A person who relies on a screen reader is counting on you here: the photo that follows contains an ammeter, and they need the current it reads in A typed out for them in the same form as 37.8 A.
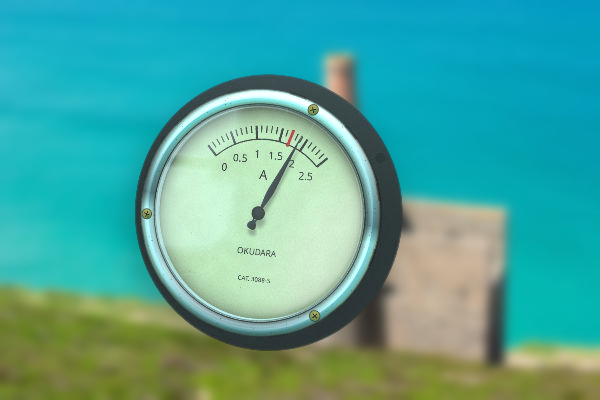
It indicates 1.9 A
